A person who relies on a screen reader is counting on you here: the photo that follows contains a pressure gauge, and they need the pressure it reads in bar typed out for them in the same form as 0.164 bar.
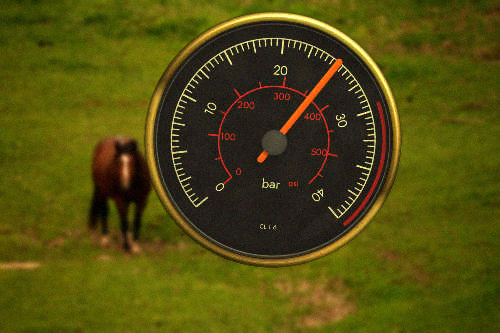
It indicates 25 bar
